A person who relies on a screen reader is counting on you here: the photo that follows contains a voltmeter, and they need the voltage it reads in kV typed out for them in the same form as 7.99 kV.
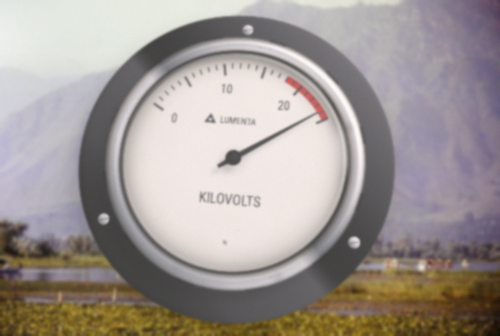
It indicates 24 kV
